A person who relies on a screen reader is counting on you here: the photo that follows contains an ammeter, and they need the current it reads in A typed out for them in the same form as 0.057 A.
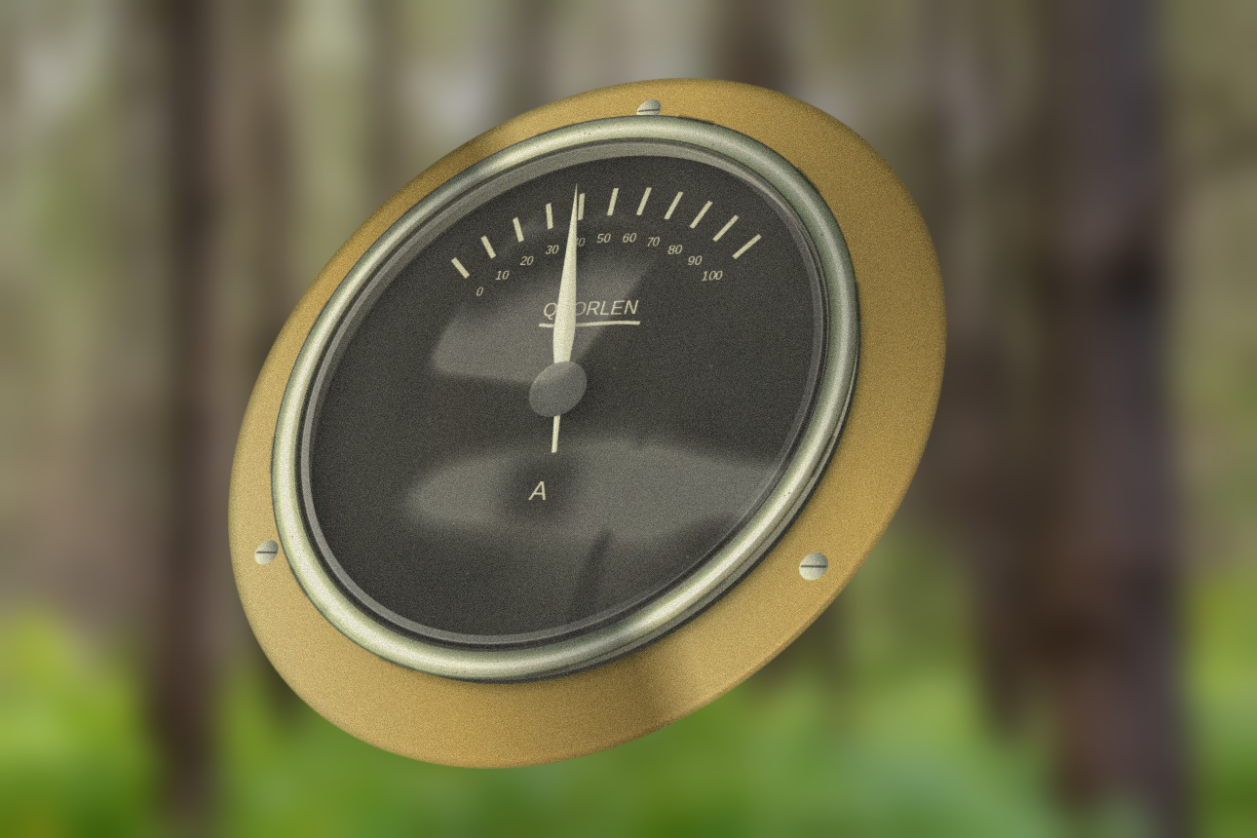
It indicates 40 A
